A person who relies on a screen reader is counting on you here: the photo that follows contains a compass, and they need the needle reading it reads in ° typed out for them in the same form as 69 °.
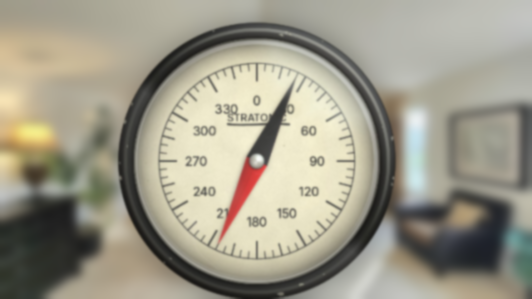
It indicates 205 °
